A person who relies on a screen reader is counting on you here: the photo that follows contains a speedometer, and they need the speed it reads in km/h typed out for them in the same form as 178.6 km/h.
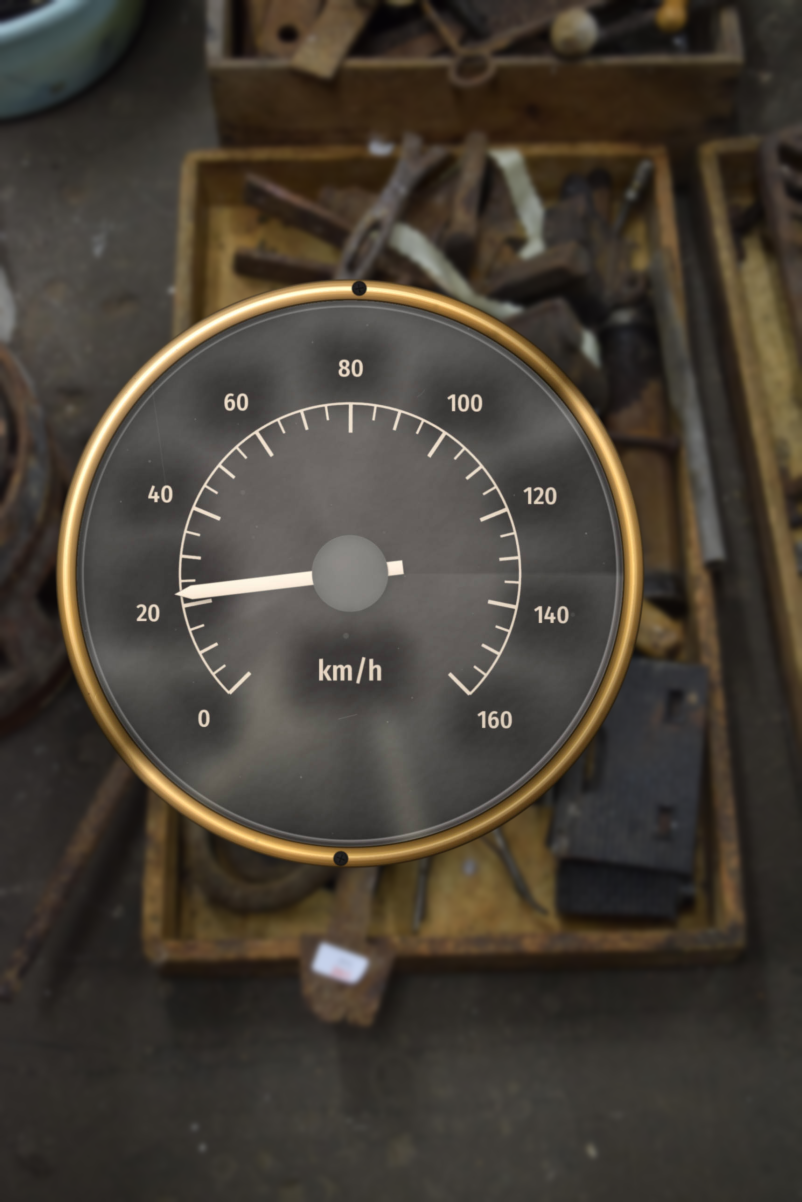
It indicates 22.5 km/h
